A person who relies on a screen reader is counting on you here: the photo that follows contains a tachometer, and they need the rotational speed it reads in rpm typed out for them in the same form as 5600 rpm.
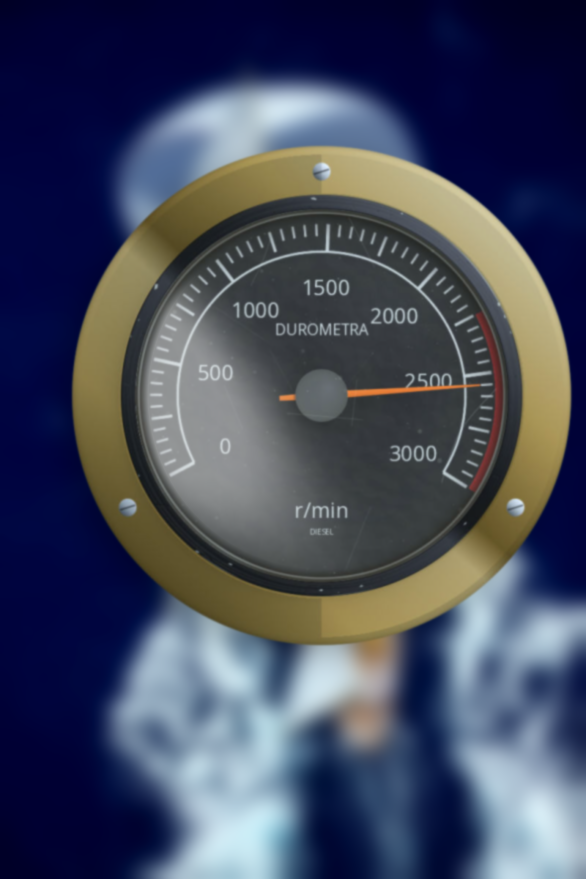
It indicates 2550 rpm
